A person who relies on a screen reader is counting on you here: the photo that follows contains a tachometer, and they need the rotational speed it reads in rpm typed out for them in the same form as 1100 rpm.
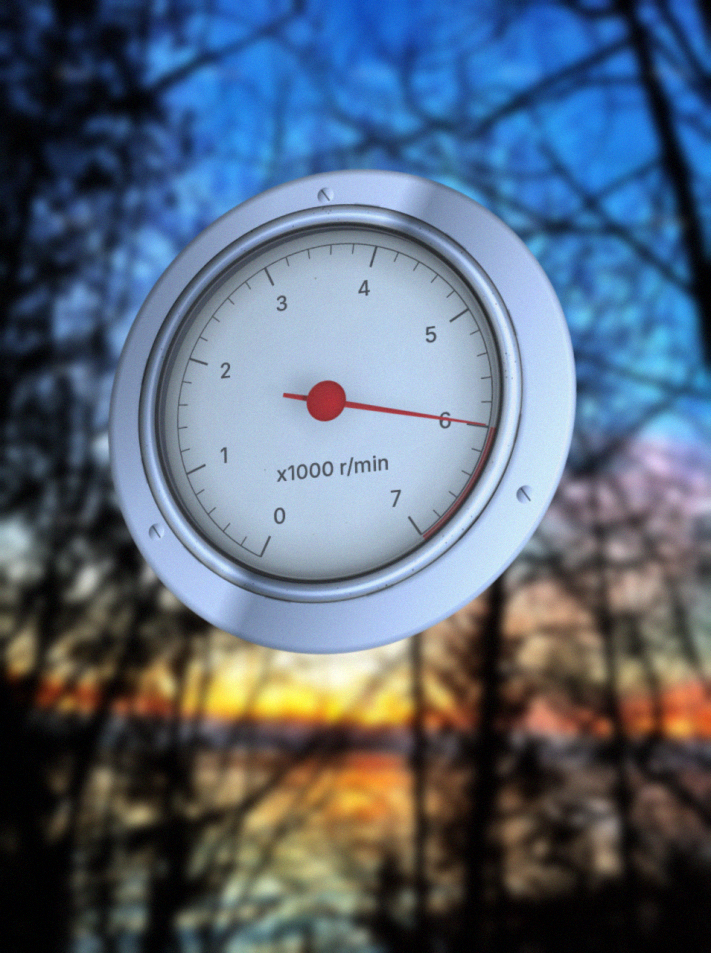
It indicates 6000 rpm
